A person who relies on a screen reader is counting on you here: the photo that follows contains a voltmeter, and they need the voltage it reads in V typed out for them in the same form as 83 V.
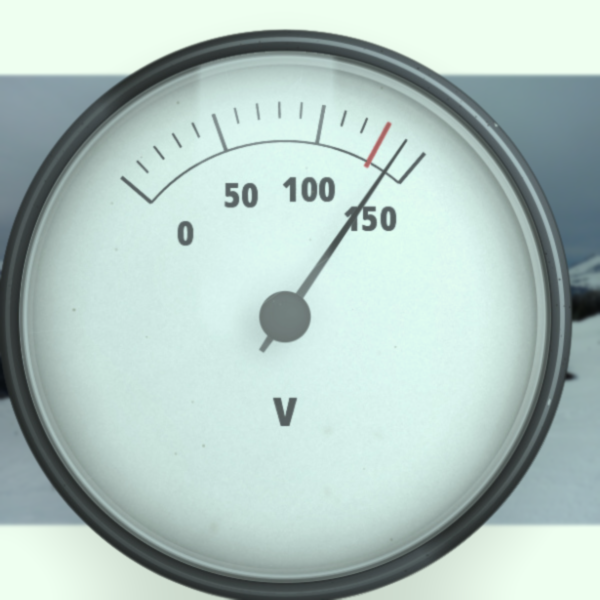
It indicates 140 V
